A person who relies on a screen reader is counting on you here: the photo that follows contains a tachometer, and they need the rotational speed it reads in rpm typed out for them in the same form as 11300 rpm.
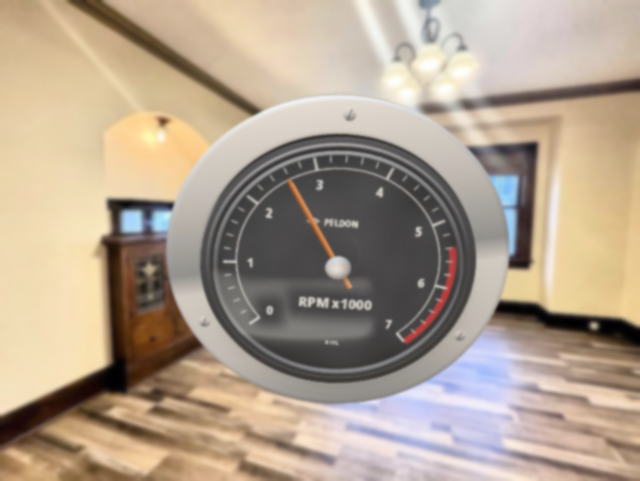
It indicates 2600 rpm
